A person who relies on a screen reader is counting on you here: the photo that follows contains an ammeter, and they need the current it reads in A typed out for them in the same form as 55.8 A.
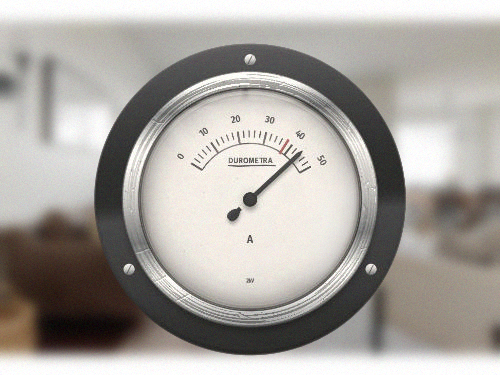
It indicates 44 A
